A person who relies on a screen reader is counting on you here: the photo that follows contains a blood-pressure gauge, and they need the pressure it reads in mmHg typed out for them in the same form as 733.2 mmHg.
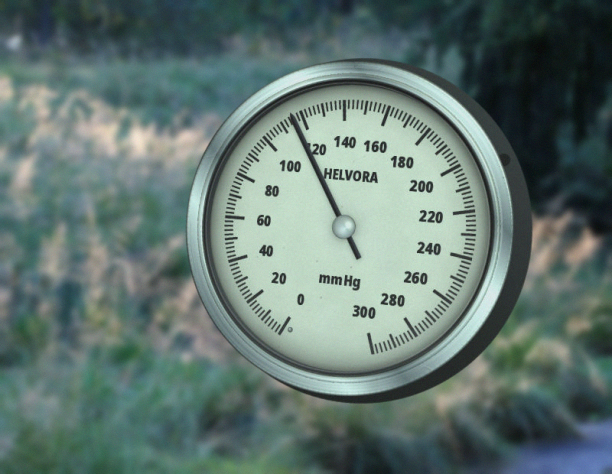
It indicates 116 mmHg
